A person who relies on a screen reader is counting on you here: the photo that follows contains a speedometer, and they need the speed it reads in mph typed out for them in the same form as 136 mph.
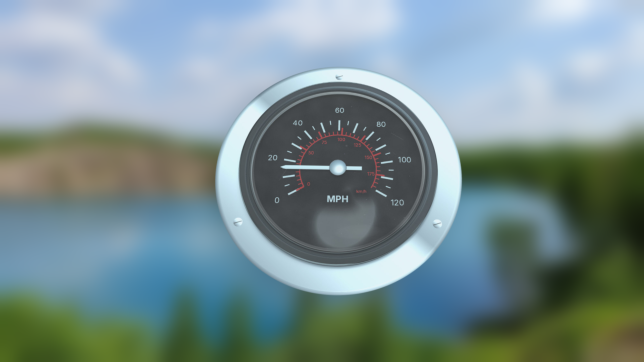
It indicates 15 mph
